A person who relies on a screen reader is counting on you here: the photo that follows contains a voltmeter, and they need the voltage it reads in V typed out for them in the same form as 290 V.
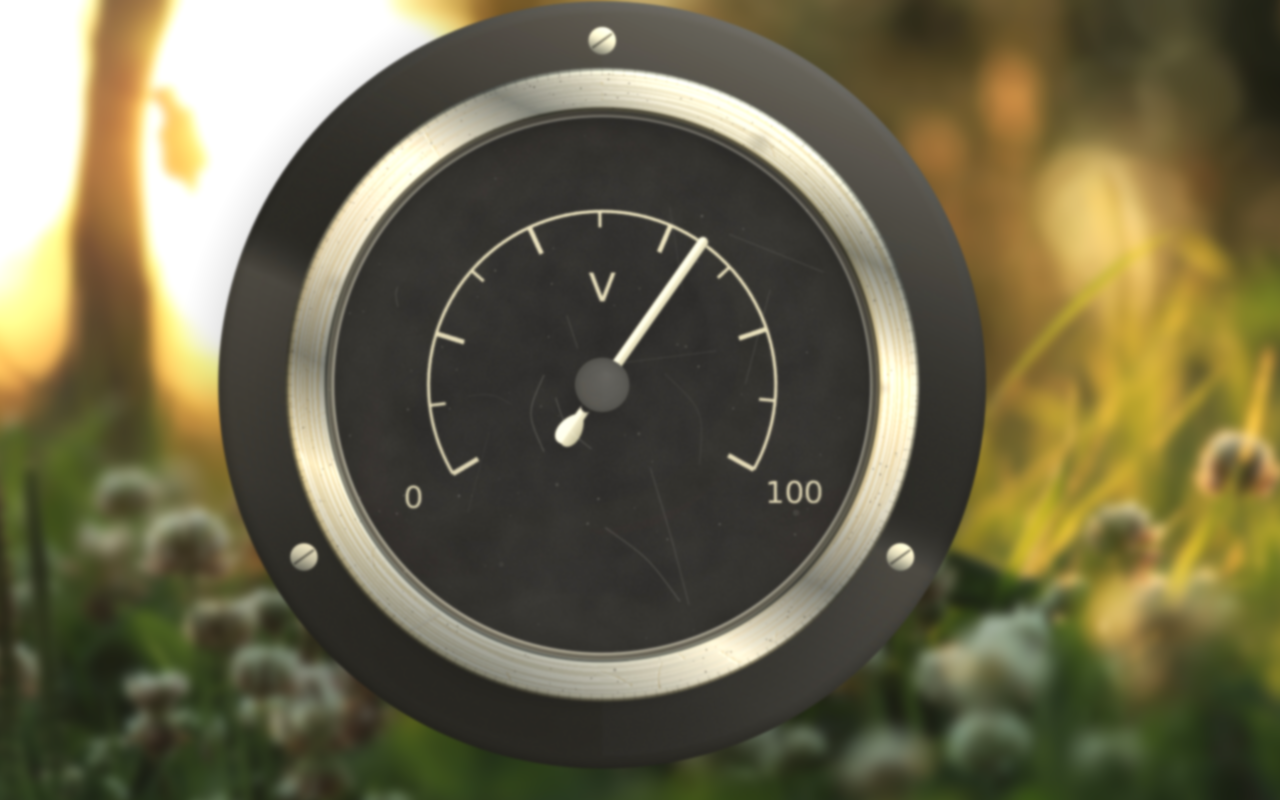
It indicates 65 V
